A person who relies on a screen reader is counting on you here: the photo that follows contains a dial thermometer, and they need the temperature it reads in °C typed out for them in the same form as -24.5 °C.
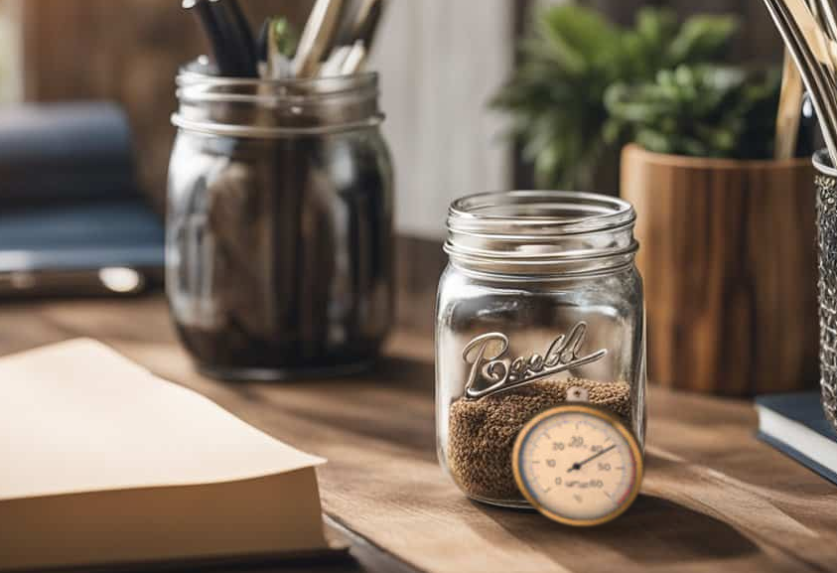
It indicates 42.5 °C
